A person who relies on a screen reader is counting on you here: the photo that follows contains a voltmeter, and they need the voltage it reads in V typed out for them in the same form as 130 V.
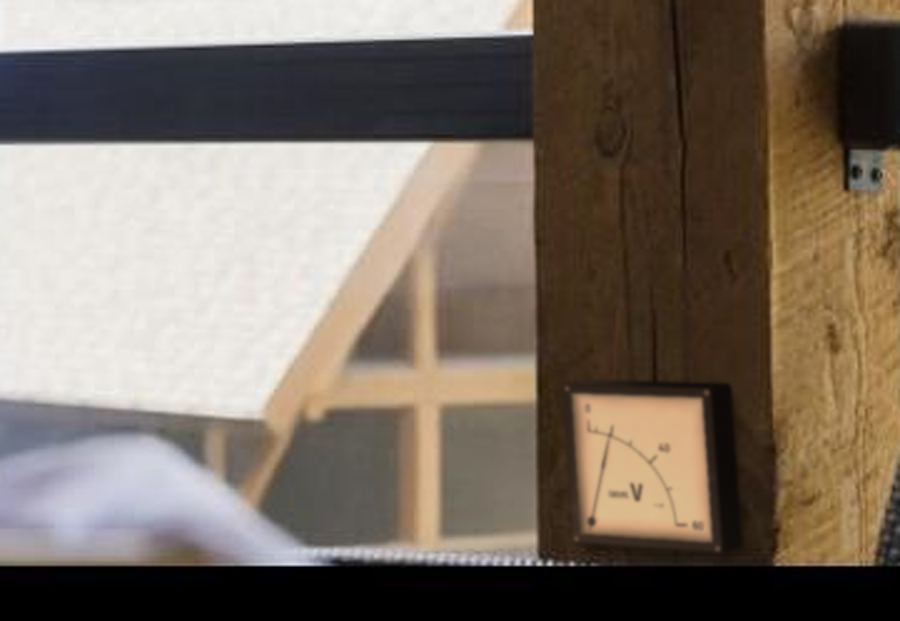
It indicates 20 V
